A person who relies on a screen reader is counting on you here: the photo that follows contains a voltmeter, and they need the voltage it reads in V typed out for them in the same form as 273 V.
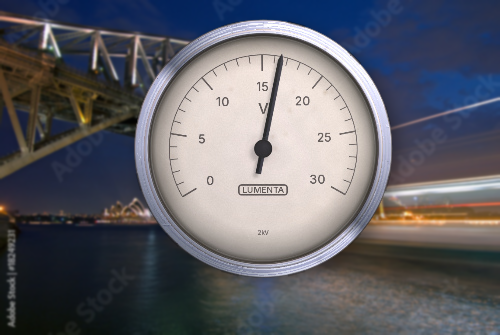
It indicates 16.5 V
